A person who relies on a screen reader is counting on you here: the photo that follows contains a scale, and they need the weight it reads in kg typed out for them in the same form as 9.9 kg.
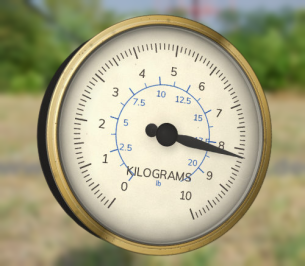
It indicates 8.2 kg
